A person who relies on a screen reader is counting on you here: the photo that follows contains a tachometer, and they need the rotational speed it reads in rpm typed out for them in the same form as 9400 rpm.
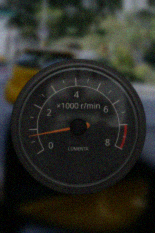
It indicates 750 rpm
